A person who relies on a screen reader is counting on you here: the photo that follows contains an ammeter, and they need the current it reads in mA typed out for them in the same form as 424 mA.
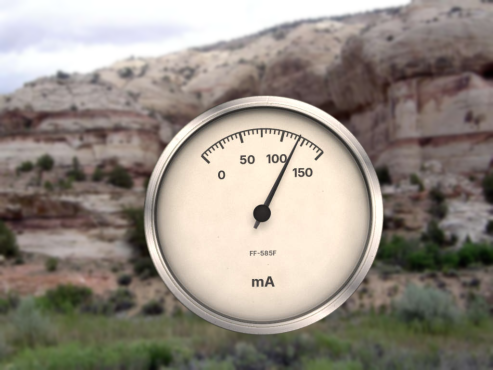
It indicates 120 mA
